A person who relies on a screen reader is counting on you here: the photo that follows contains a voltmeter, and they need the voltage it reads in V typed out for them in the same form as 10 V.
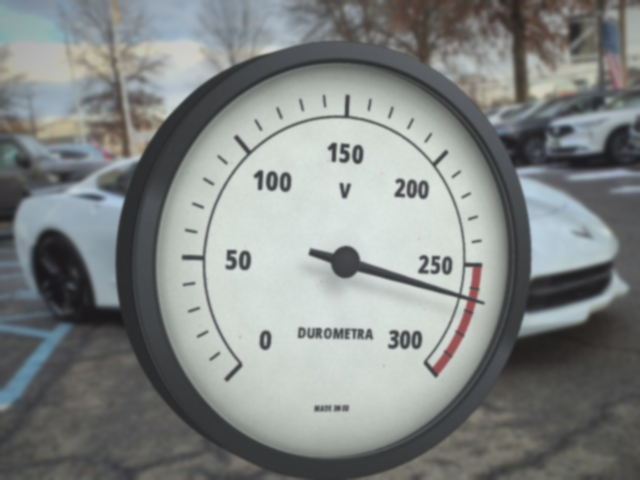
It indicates 265 V
